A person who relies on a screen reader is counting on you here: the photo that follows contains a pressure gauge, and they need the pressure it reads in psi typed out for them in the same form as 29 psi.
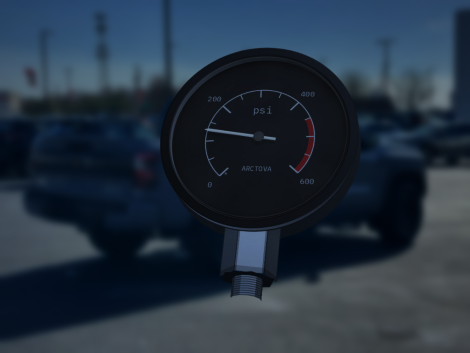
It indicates 125 psi
